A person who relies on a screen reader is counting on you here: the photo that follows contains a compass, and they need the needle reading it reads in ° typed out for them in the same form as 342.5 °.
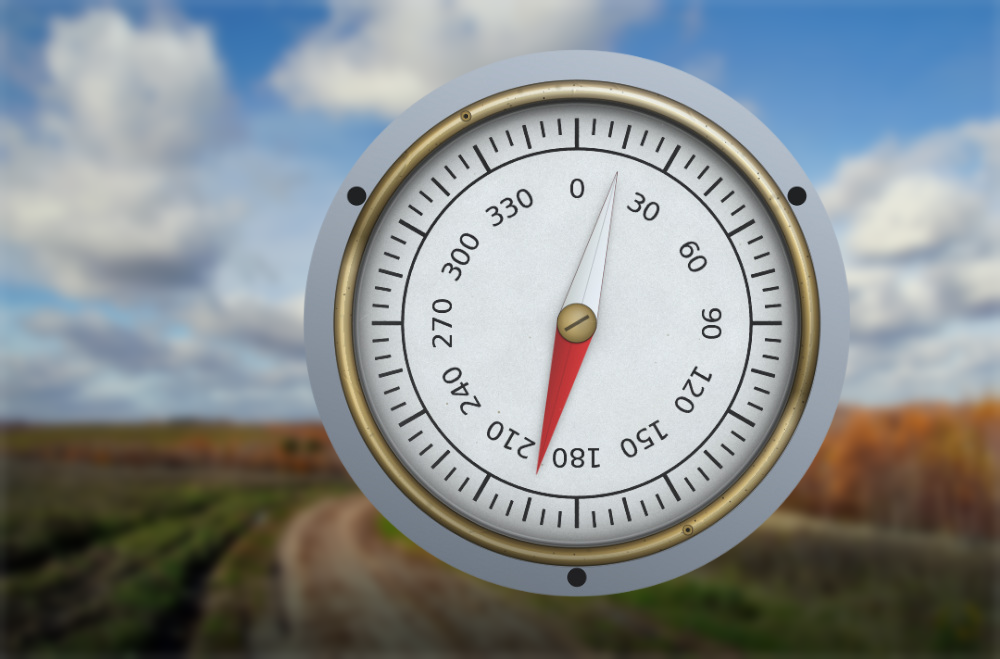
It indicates 195 °
